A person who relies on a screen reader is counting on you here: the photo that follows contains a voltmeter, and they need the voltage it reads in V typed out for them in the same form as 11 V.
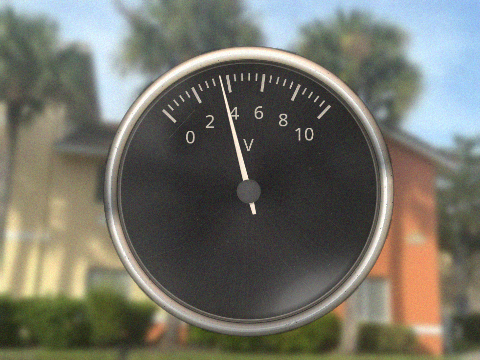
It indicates 3.6 V
